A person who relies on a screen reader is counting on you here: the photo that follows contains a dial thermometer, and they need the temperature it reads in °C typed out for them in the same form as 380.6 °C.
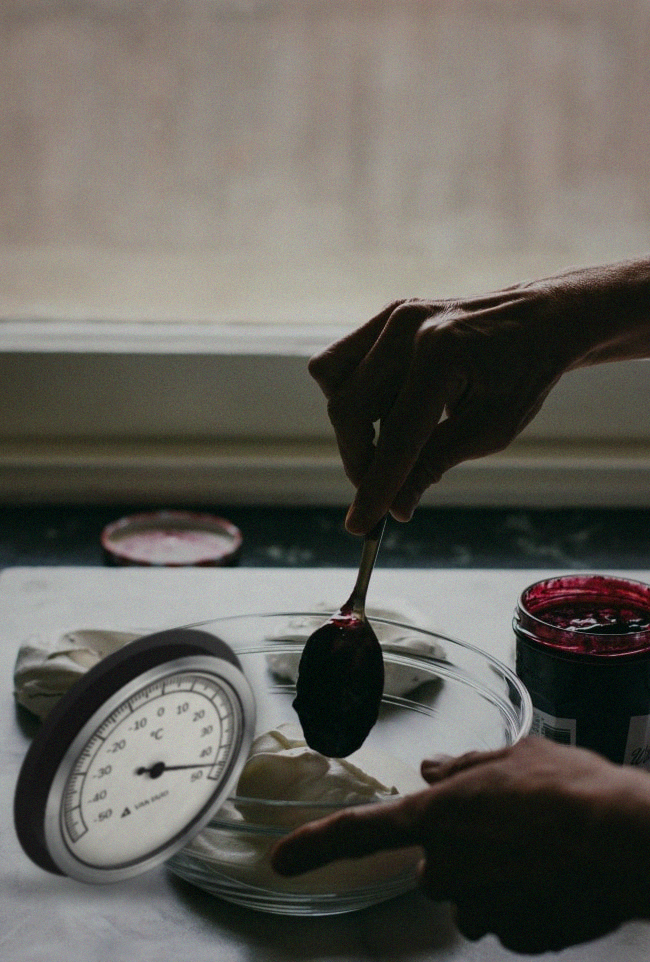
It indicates 45 °C
